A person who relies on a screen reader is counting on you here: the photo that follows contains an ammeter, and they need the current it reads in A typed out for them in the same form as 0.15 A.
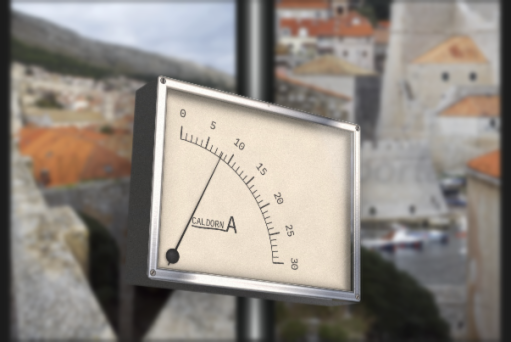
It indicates 8 A
